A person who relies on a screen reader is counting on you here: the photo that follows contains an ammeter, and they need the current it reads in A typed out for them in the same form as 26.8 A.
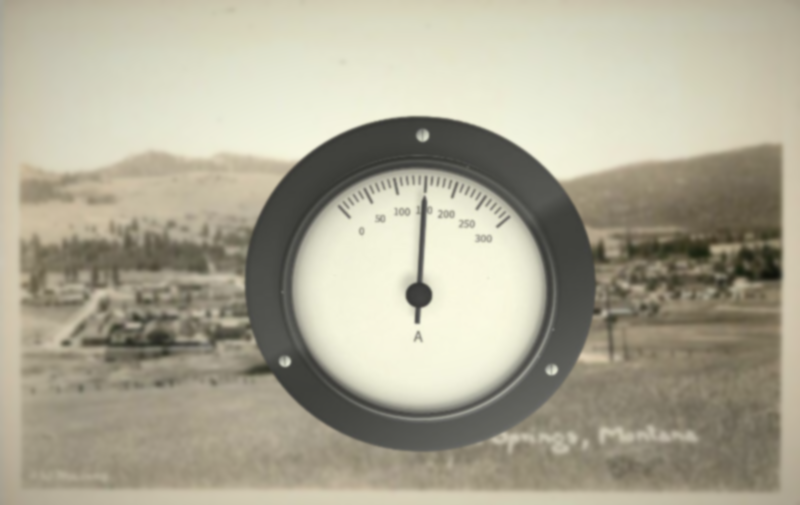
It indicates 150 A
